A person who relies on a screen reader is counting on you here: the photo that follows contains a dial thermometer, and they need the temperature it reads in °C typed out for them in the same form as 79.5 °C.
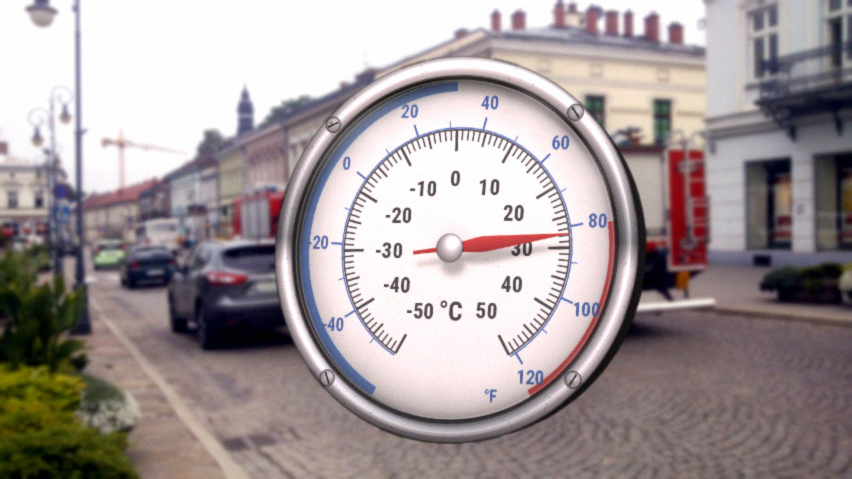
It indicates 28 °C
